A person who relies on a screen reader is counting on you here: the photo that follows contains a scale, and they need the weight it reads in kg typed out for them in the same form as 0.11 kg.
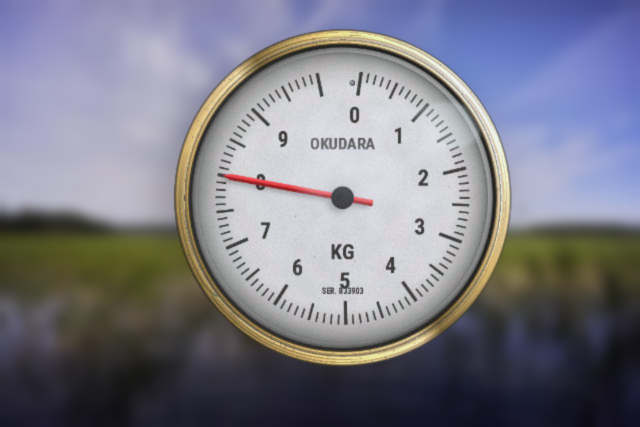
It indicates 8 kg
